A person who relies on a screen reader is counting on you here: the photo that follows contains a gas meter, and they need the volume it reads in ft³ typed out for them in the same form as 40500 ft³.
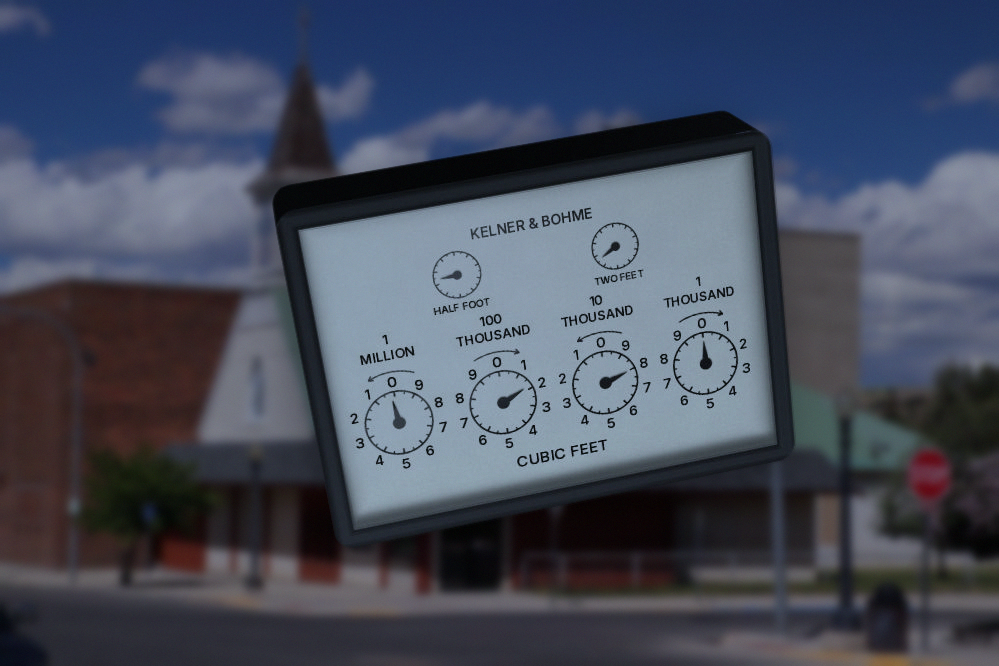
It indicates 18000 ft³
